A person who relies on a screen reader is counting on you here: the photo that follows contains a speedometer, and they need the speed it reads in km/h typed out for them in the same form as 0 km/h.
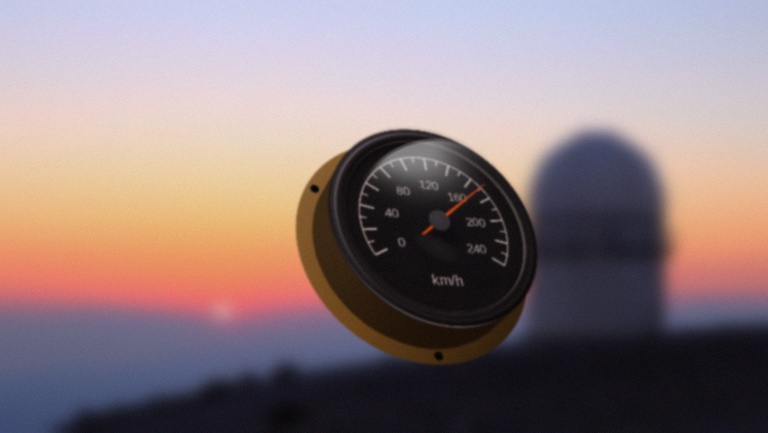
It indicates 170 km/h
